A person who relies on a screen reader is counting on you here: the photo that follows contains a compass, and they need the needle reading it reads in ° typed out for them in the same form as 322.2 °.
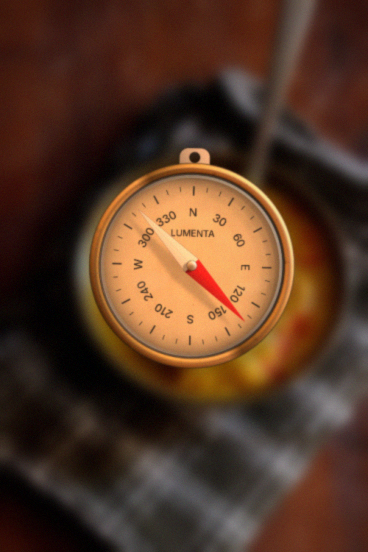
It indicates 135 °
